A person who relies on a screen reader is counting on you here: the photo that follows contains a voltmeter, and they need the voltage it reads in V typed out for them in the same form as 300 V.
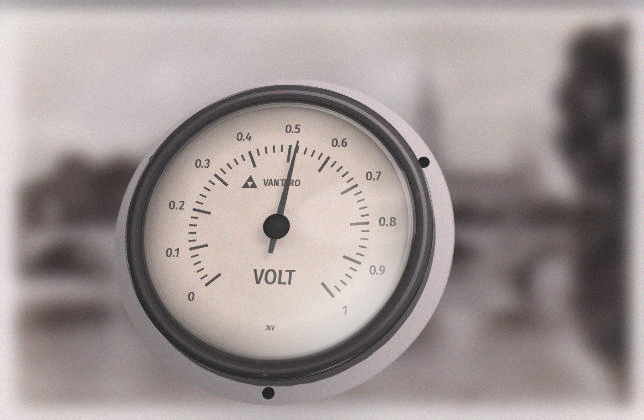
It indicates 0.52 V
